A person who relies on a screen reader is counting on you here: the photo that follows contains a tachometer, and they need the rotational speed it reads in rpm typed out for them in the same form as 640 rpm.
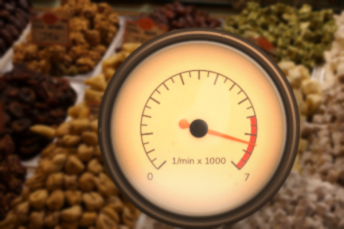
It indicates 6250 rpm
